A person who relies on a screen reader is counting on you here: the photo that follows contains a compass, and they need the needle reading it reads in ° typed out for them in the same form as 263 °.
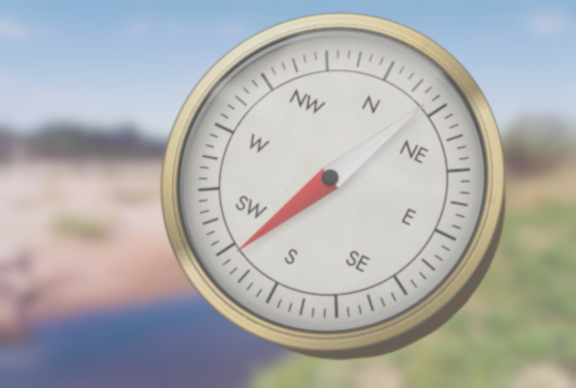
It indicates 205 °
